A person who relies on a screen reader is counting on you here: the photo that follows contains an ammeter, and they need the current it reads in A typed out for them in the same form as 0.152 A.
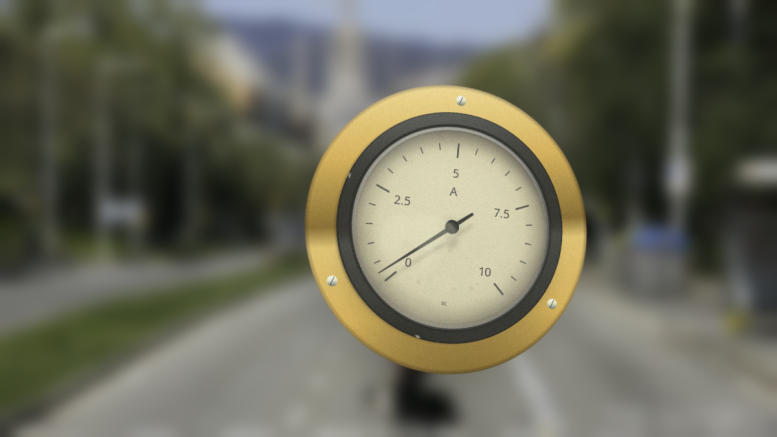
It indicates 0.25 A
